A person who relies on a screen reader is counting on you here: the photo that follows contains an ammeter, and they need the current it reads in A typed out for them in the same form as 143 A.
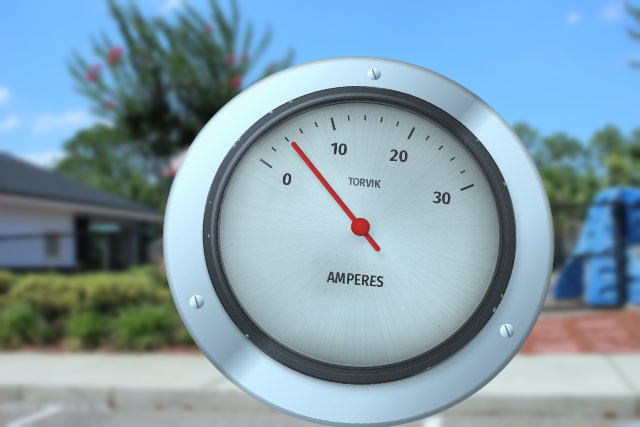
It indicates 4 A
